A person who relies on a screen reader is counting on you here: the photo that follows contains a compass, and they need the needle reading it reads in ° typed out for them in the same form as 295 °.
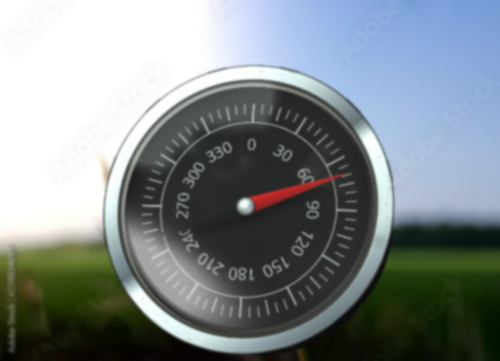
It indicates 70 °
